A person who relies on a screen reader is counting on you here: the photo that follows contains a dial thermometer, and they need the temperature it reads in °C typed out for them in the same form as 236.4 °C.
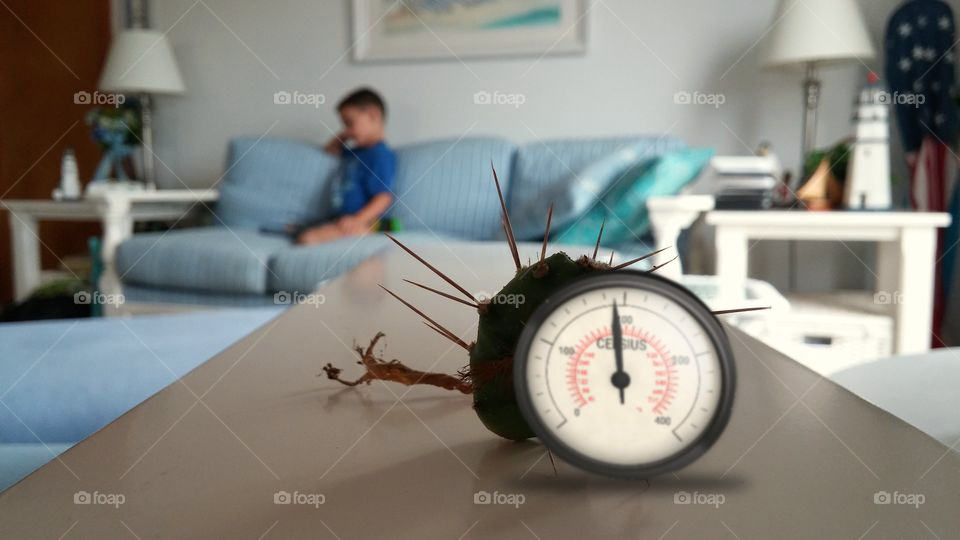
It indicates 190 °C
